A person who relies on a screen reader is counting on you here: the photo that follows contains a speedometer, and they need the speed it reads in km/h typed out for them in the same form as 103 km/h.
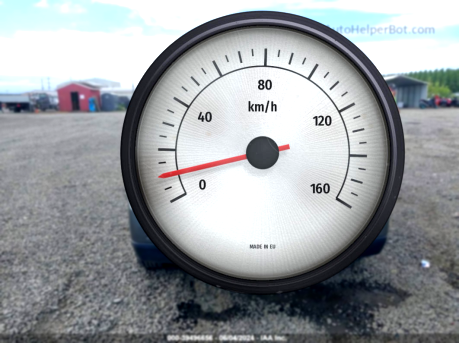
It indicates 10 km/h
